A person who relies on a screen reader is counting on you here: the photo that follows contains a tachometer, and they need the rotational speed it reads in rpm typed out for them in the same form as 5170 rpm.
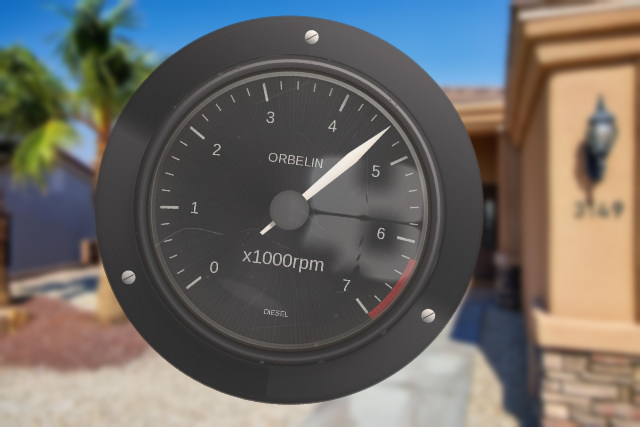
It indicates 4600 rpm
